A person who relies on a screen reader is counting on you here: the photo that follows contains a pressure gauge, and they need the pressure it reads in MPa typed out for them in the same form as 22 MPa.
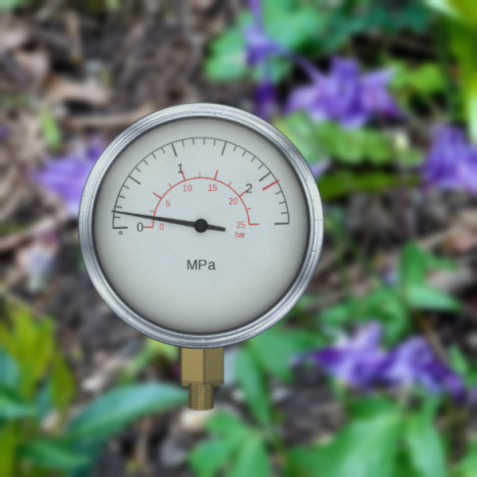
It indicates 0.15 MPa
